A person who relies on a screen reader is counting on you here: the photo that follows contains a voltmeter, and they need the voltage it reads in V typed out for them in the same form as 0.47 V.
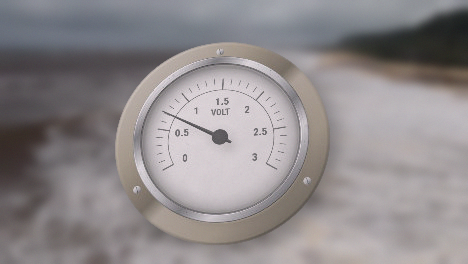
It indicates 0.7 V
